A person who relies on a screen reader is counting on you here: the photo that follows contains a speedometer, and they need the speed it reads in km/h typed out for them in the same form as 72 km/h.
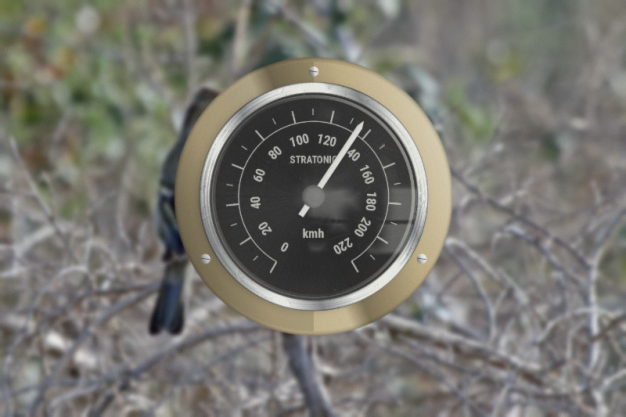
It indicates 135 km/h
